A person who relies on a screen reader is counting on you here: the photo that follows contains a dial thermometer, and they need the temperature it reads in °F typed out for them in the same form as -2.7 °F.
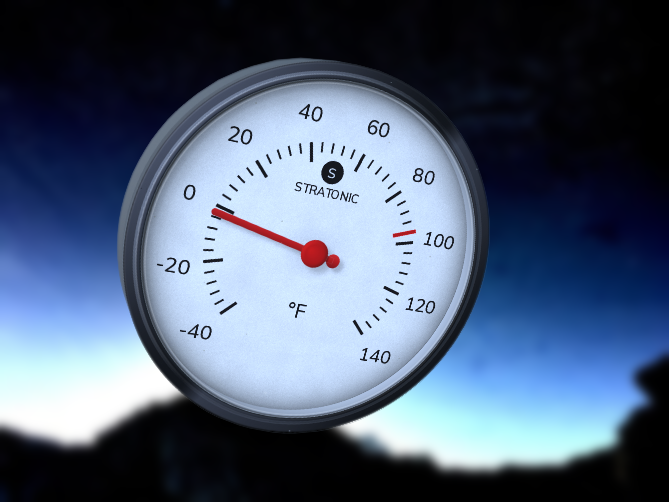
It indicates -2 °F
